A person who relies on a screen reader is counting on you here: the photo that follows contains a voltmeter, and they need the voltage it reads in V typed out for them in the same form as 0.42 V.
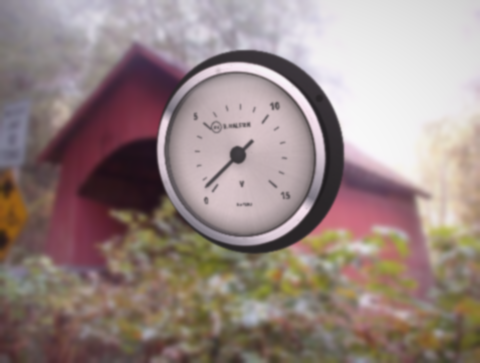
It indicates 0.5 V
